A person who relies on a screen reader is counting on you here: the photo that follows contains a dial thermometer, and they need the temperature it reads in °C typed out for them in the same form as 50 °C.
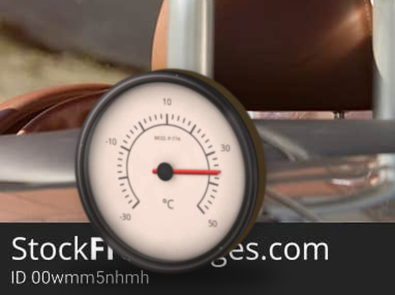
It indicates 36 °C
